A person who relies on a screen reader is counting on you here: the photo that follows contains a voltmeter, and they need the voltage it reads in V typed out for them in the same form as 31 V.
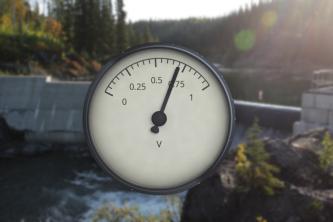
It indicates 0.7 V
